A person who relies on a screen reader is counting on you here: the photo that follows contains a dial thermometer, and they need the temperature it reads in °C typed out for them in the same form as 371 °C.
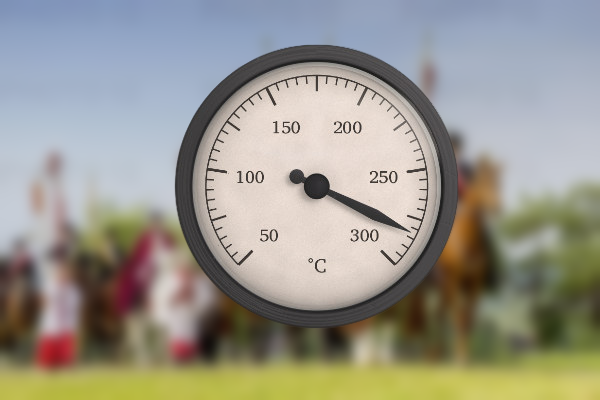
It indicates 282.5 °C
